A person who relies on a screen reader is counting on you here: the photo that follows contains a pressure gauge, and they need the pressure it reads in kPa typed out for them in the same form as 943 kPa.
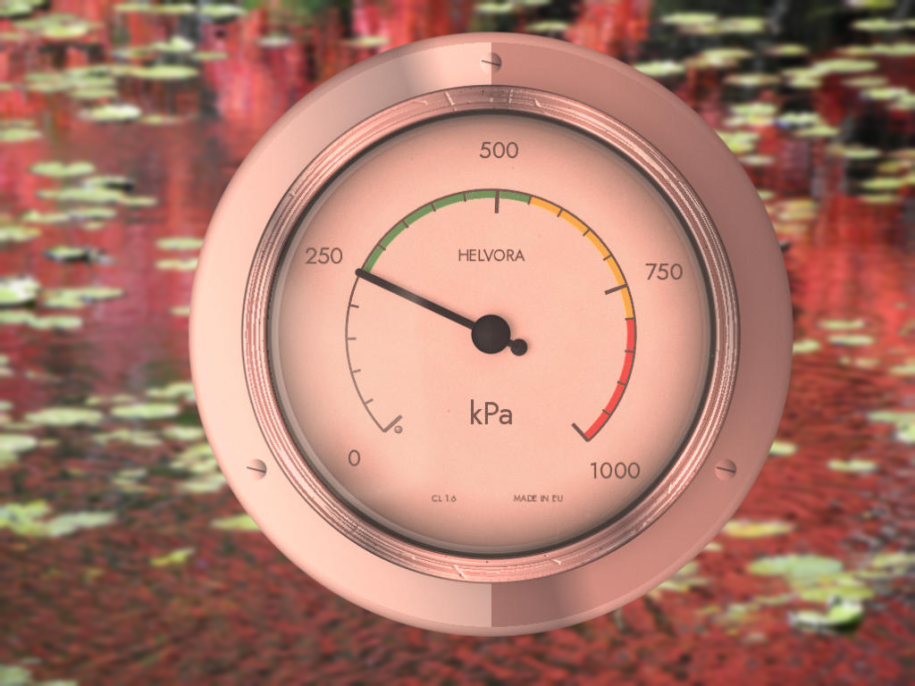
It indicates 250 kPa
